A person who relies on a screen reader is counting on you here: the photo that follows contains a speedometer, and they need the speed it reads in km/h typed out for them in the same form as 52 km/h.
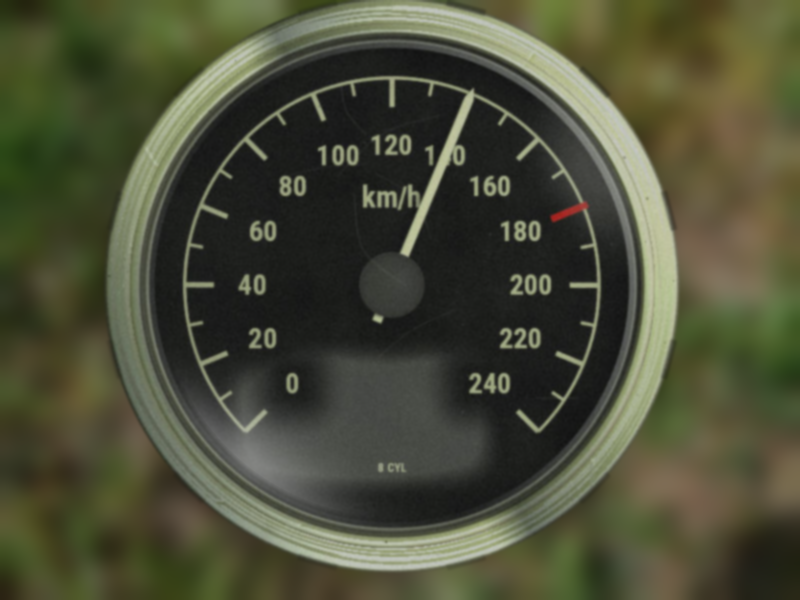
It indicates 140 km/h
